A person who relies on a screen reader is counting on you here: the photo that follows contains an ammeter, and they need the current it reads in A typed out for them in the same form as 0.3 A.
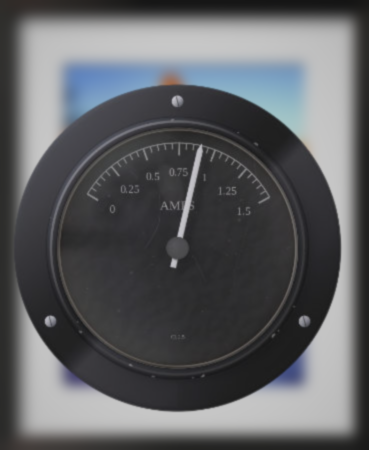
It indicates 0.9 A
